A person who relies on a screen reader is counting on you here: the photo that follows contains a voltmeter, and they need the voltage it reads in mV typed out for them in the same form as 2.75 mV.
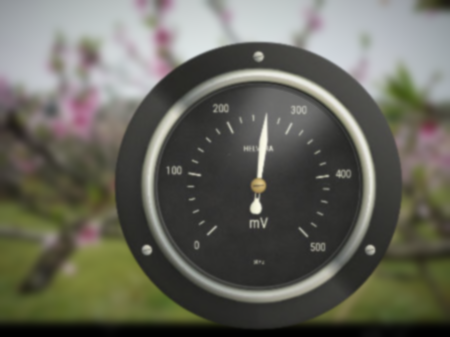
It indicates 260 mV
